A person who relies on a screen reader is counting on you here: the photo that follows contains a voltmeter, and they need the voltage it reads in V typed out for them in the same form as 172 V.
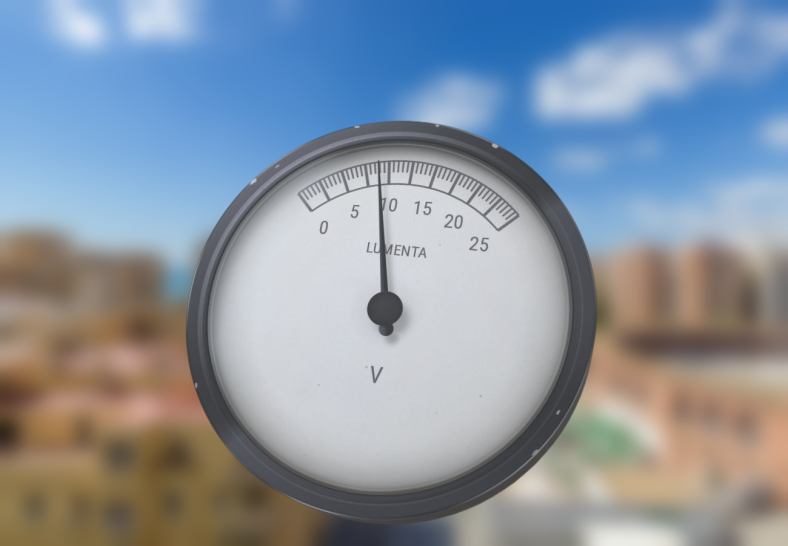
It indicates 9 V
